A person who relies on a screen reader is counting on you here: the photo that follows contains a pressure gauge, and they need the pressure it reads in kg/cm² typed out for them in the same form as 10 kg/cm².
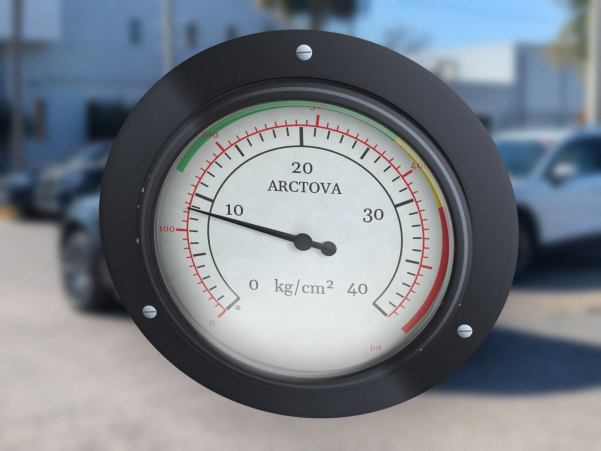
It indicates 9 kg/cm²
